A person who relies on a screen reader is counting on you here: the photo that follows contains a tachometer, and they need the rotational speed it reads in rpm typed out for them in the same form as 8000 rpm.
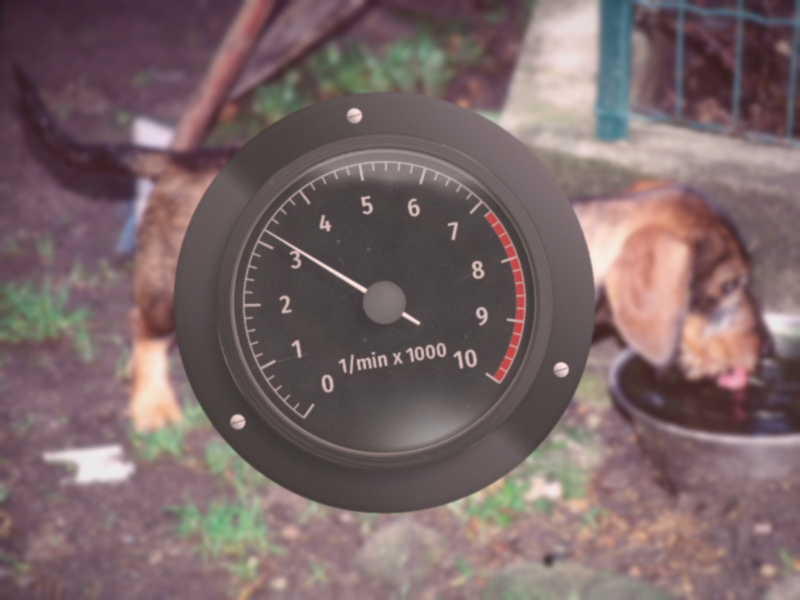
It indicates 3200 rpm
